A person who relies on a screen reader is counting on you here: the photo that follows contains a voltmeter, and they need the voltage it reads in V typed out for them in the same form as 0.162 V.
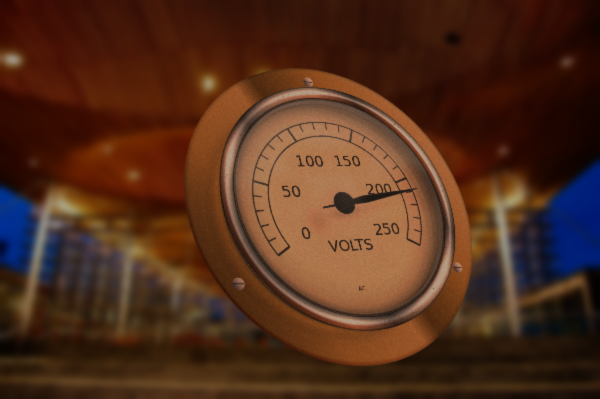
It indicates 210 V
